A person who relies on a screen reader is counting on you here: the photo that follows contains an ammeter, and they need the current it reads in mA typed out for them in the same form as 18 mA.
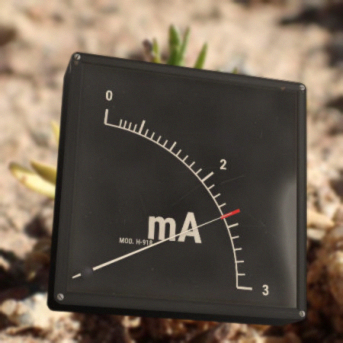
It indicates 2.4 mA
